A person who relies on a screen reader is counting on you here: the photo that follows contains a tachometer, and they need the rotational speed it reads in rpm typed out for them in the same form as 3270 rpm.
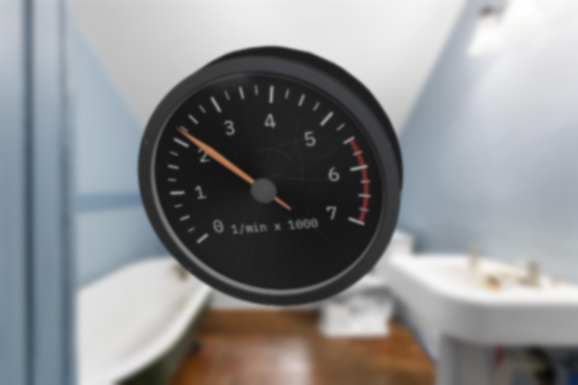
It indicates 2250 rpm
